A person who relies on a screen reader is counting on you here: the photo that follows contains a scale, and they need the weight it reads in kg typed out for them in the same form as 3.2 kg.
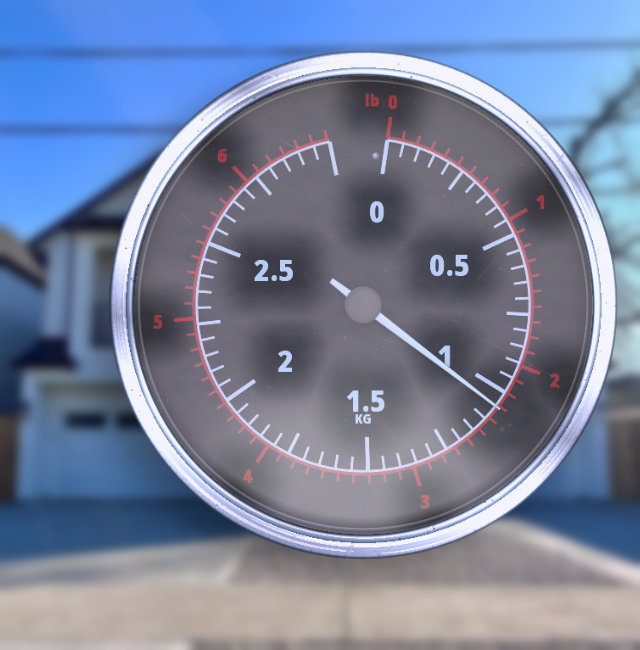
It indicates 1.05 kg
